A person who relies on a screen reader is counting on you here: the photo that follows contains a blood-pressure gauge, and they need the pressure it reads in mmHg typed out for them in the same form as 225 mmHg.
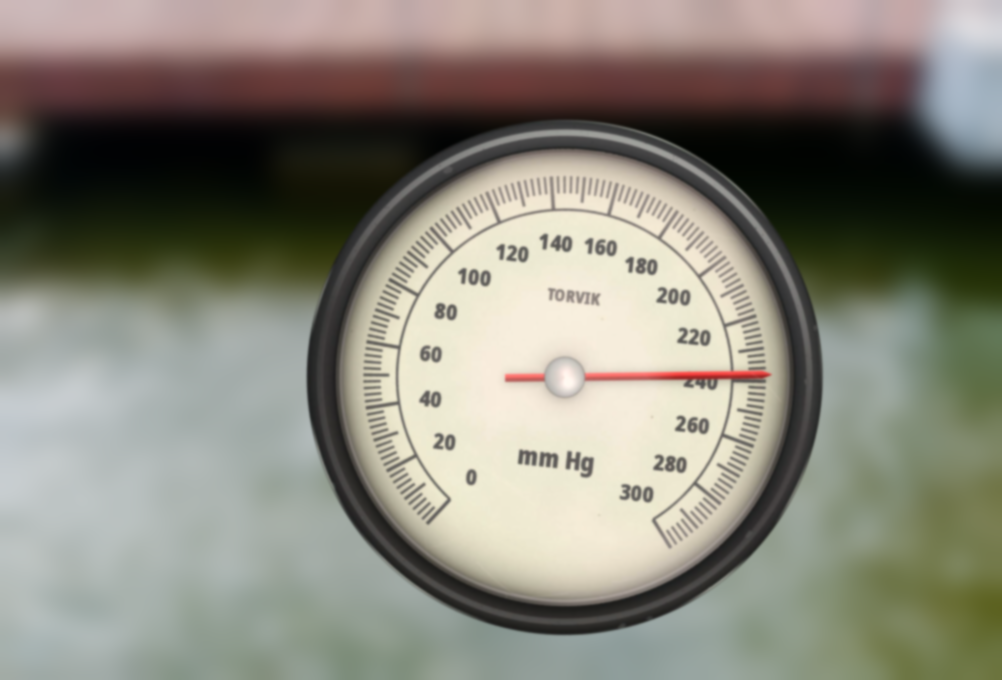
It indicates 238 mmHg
